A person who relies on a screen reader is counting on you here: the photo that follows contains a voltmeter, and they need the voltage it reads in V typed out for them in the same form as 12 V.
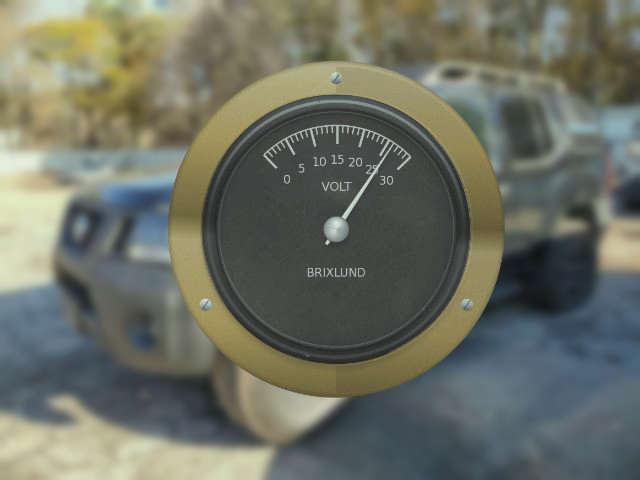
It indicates 26 V
